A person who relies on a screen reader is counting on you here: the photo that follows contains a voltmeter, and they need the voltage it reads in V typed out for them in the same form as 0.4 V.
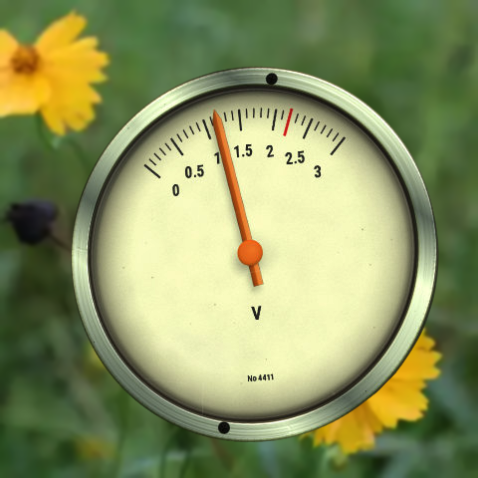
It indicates 1.2 V
